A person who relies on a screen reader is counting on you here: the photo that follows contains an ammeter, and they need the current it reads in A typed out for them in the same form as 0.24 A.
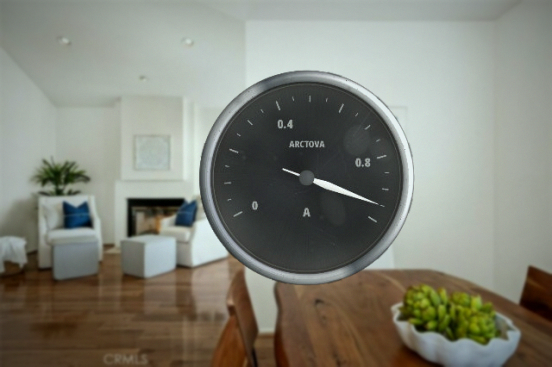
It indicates 0.95 A
